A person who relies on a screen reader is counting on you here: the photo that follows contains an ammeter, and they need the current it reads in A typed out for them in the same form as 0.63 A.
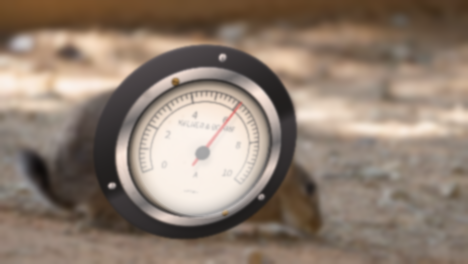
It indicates 6 A
